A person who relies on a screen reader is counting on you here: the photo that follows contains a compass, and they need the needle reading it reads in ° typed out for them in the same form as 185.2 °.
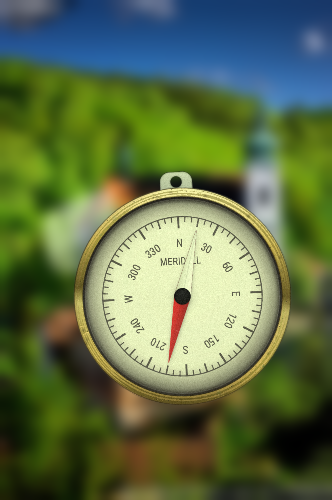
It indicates 195 °
